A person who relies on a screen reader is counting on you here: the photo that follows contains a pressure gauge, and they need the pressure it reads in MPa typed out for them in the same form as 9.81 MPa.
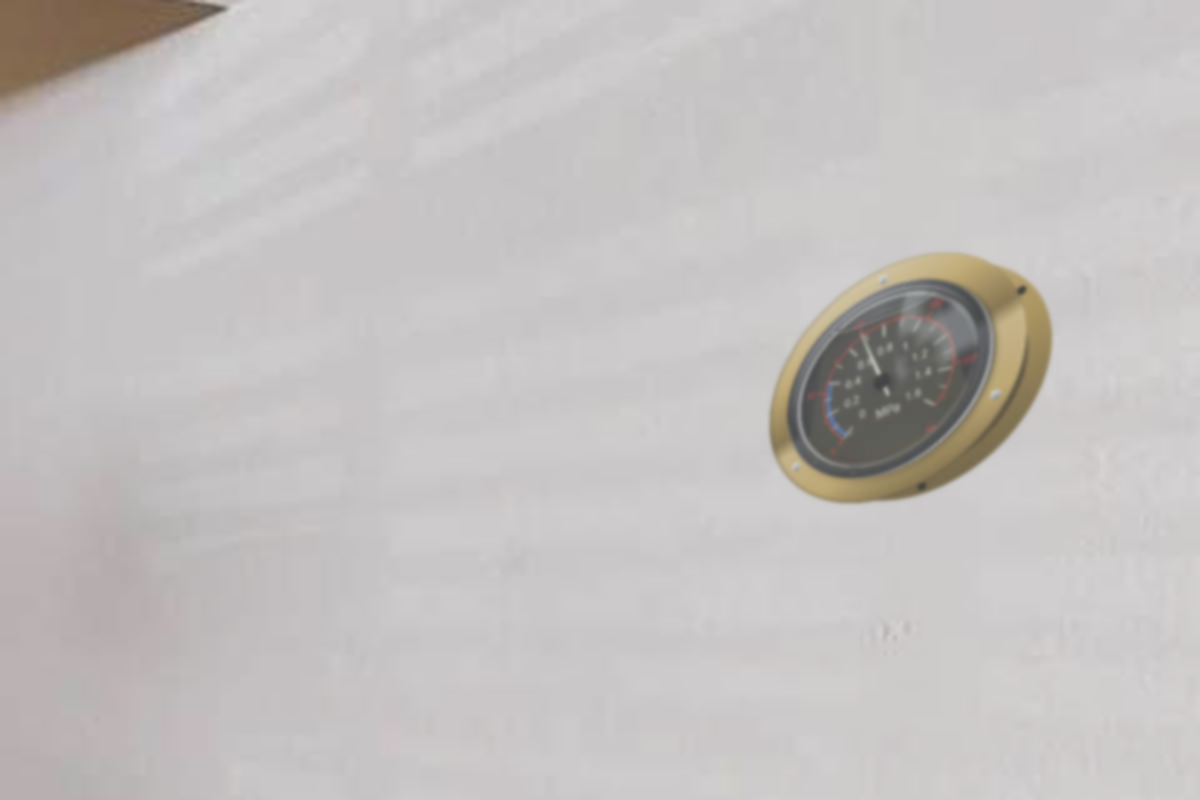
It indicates 0.7 MPa
